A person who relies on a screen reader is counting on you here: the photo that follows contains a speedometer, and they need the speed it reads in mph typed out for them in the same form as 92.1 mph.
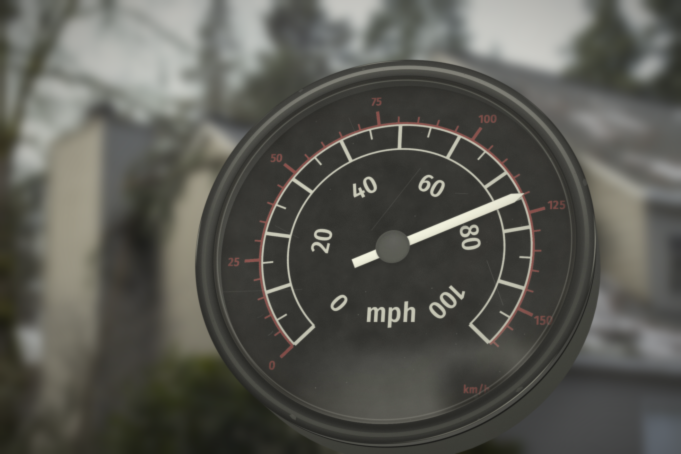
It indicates 75 mph
